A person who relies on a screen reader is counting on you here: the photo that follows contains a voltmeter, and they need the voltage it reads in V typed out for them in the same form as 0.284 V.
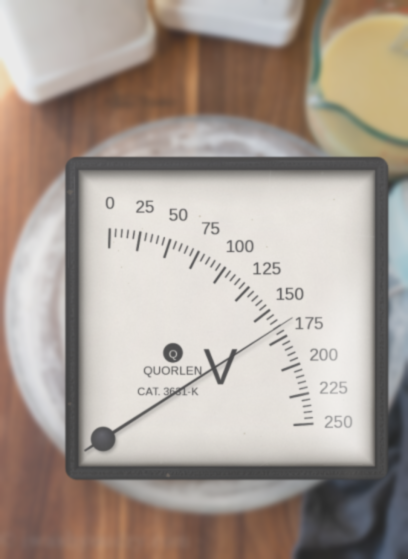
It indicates 165 V
